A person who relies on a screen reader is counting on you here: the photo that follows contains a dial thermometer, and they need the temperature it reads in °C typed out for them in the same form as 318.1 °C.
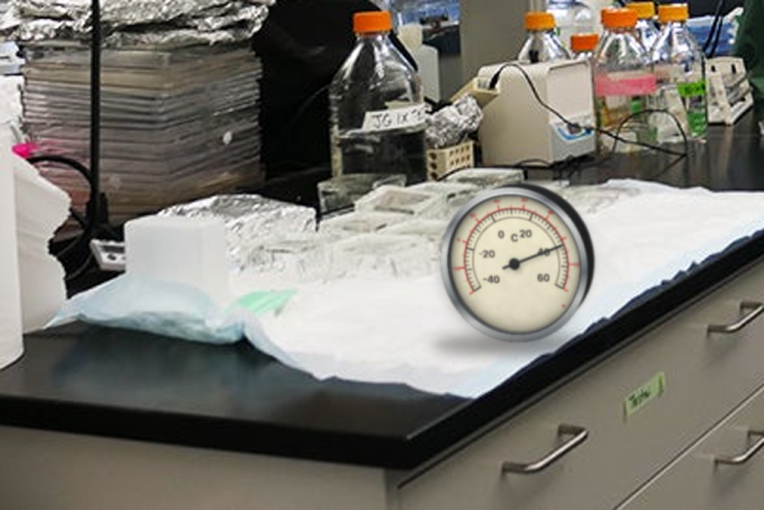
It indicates 40 °C
